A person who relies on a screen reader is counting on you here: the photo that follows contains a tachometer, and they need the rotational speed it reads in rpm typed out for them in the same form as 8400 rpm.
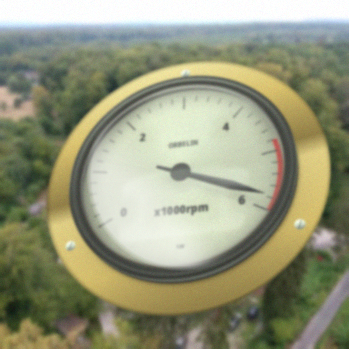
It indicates 5800 rpm
